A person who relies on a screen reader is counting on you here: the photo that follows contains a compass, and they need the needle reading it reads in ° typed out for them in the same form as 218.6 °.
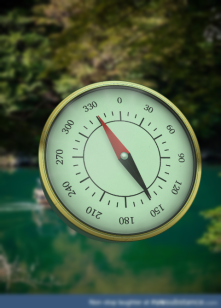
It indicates 330 °
